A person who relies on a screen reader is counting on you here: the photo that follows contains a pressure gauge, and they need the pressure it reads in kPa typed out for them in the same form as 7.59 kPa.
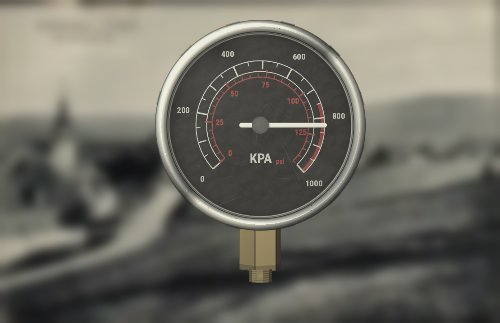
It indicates 825 kPa
